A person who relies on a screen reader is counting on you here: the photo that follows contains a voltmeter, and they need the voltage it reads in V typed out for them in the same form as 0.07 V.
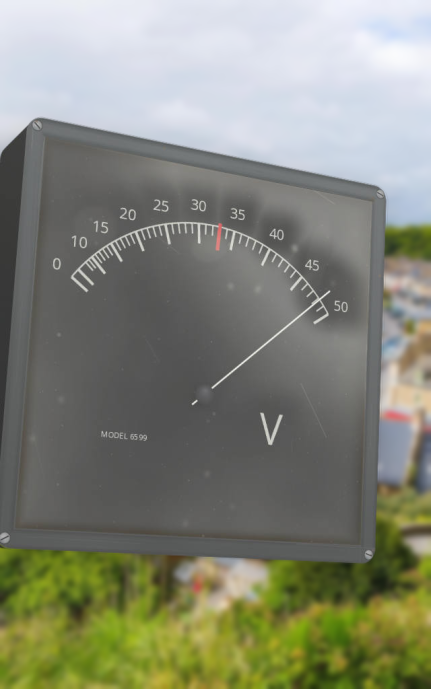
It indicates 48 V
